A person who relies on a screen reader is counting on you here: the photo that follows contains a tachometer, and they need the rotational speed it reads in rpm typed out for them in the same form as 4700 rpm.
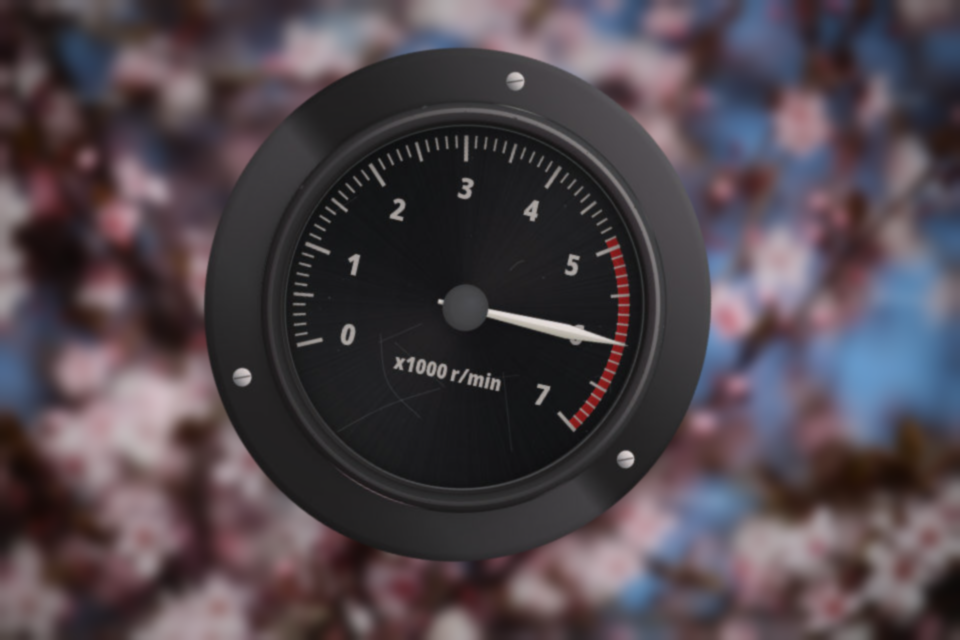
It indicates 6000 rpm
